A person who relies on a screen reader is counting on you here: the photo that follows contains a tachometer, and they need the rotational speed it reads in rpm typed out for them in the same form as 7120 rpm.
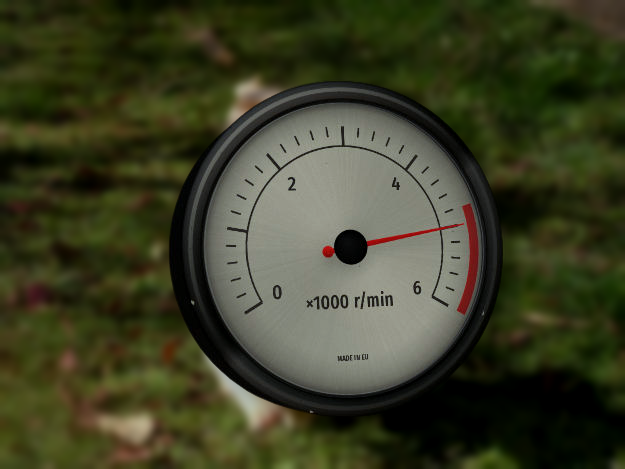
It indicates 5000 rpm
